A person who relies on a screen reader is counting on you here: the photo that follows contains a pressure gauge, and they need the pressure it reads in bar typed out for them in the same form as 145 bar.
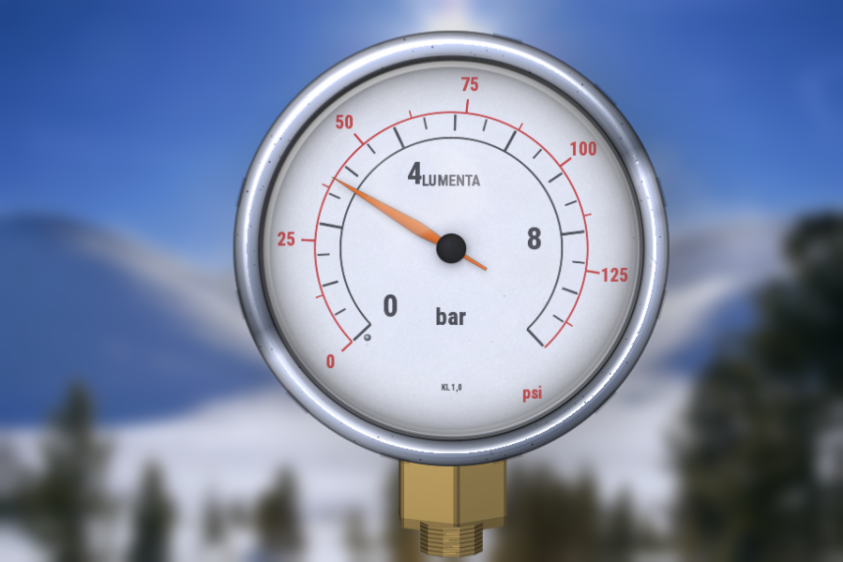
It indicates 2.75 bar
